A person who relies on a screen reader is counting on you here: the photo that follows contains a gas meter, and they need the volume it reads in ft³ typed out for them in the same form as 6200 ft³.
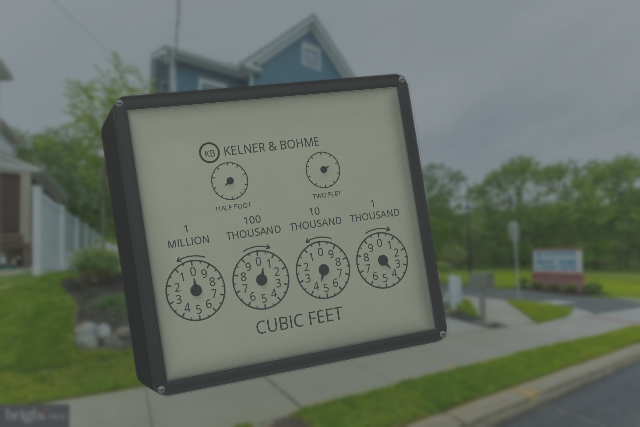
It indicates 4400 ft³
